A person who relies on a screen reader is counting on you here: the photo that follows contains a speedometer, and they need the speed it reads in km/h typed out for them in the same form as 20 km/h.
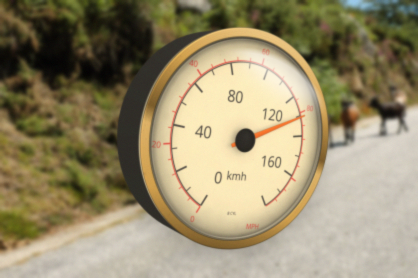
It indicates 130 km/h
